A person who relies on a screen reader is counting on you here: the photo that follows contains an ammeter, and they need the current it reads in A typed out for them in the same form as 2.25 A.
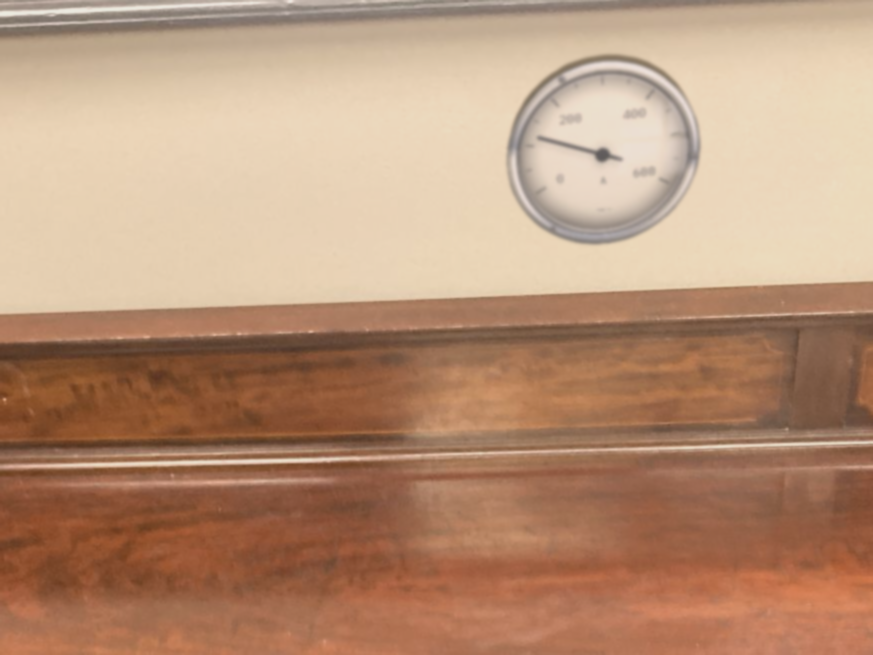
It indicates 125 A
